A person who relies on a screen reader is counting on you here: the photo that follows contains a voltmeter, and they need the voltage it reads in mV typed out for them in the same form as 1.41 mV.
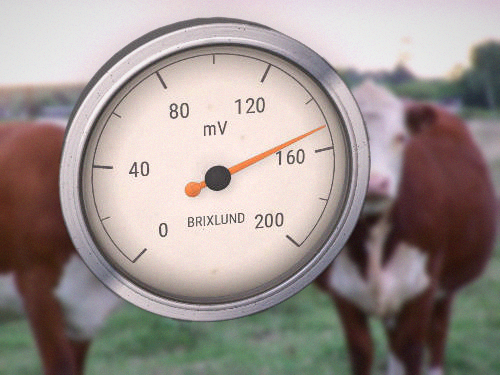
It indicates 150 mV
